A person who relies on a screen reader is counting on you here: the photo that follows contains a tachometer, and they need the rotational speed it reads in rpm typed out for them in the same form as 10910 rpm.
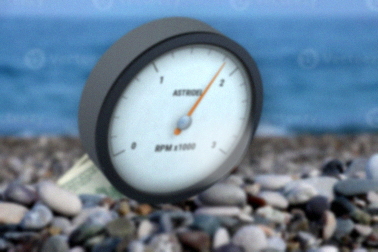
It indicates 1800 rpm
